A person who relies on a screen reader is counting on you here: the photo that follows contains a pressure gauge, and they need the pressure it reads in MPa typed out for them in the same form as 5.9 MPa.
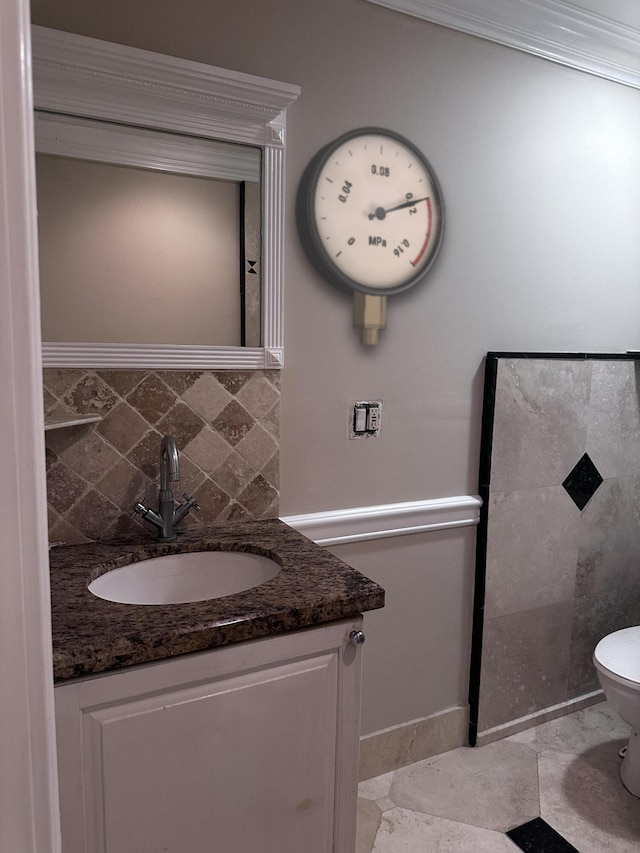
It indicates 0.12 MPa
